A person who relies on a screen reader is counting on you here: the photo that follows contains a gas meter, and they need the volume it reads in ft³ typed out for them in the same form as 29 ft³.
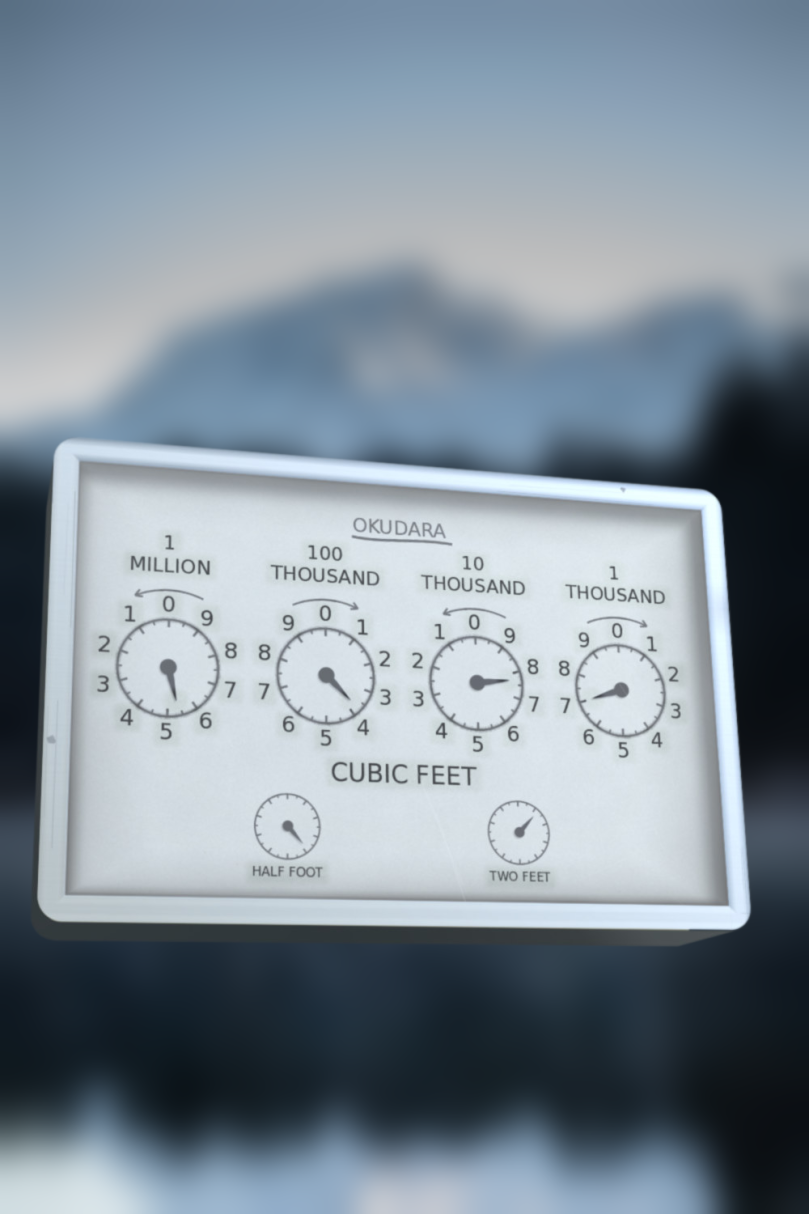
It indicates 537700 ft³
